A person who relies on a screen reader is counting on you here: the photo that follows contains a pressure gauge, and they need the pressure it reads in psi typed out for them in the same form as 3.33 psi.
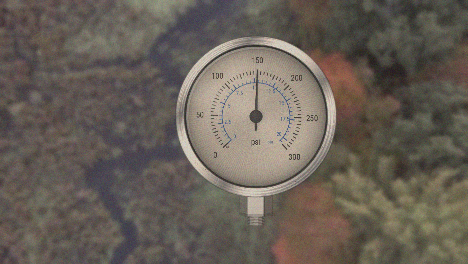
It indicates 150 psi
